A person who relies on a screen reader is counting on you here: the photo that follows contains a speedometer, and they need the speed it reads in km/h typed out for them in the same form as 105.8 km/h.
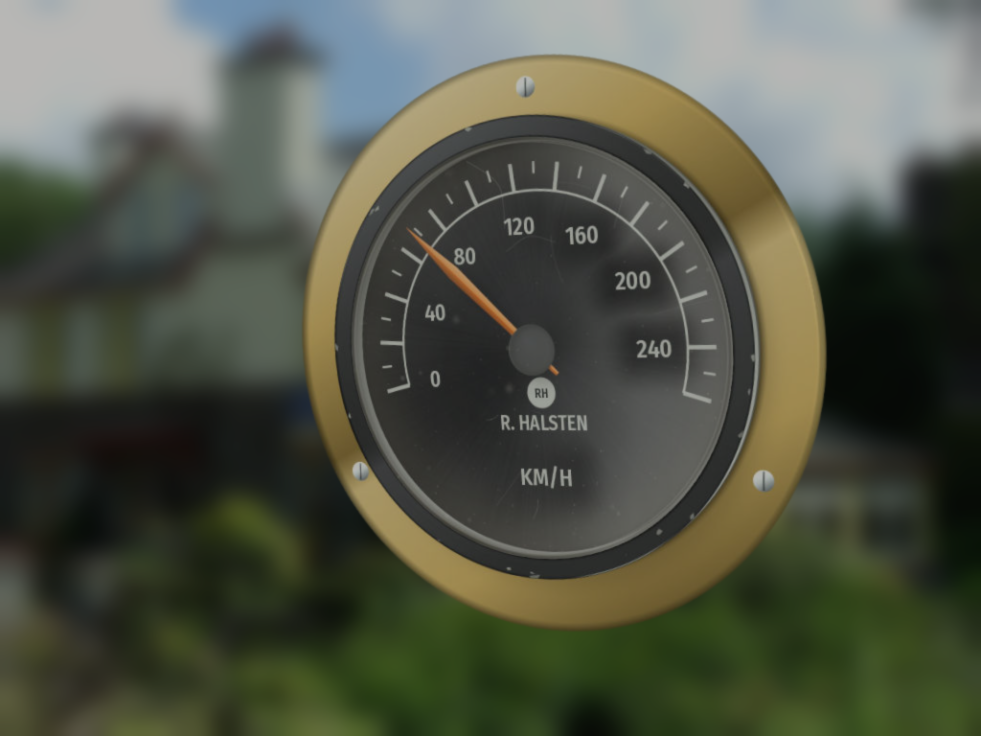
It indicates 70 km/h
